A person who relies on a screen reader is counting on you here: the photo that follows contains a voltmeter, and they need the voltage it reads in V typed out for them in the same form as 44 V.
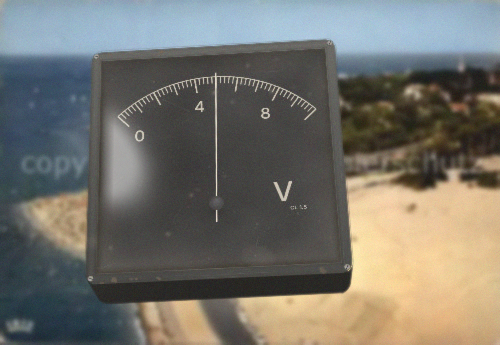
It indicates 5 V
